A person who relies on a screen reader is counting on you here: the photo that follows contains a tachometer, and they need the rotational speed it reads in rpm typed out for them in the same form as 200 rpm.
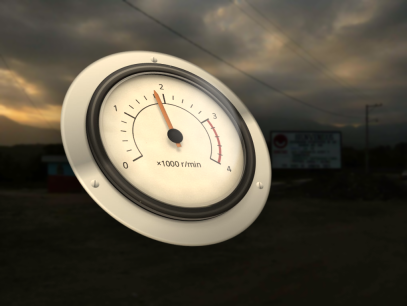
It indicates 1800 rpm
